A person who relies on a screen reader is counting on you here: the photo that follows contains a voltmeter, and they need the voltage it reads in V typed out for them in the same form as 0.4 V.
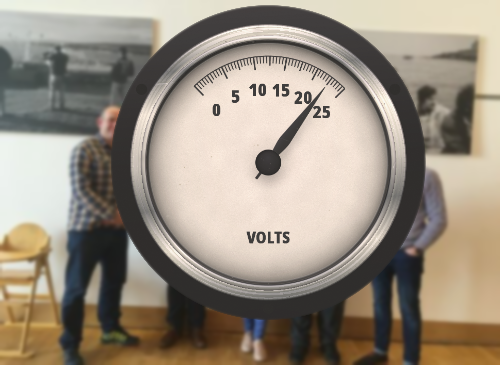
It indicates 22.5 V
